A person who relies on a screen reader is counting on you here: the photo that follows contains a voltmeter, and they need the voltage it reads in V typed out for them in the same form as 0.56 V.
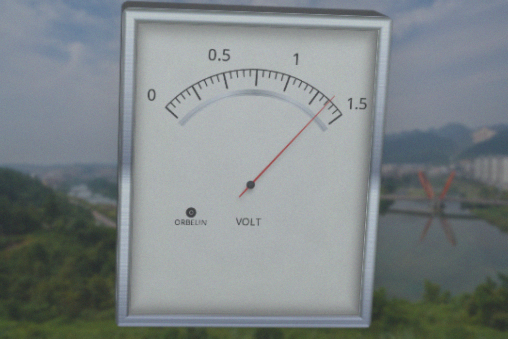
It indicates 1.35 V
